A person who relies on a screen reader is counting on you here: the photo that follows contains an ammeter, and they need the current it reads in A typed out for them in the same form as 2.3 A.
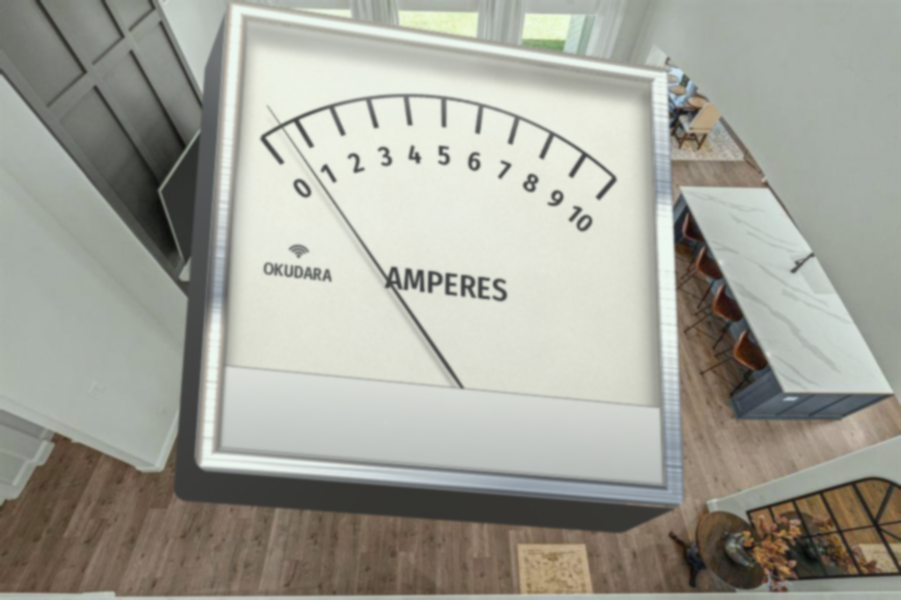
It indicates 0.5 A
